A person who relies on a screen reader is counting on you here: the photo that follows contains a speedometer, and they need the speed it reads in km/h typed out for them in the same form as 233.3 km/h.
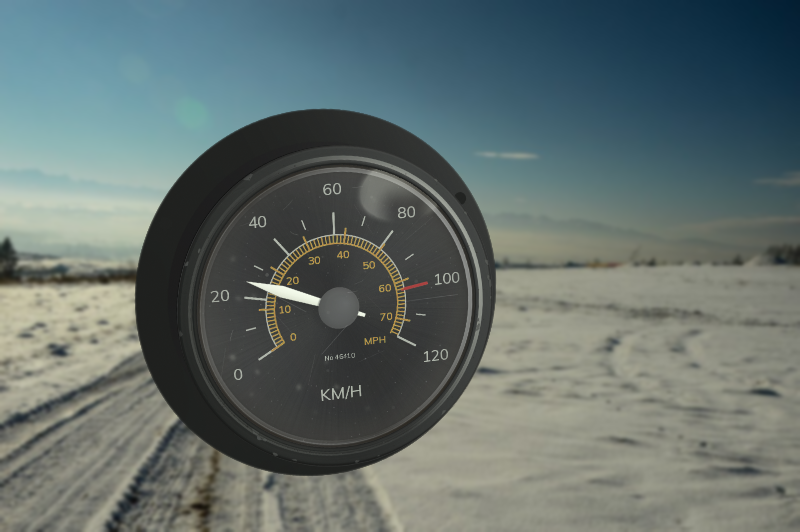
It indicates 25 km/h
